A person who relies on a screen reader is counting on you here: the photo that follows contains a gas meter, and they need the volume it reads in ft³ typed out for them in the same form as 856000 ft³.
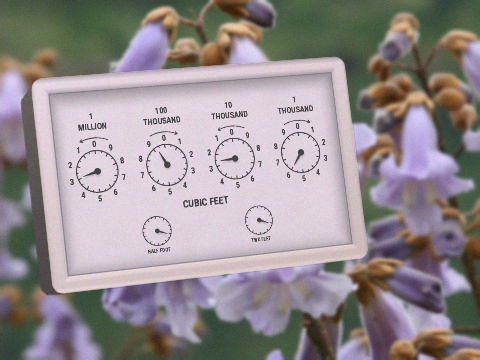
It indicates 292600 ft³
